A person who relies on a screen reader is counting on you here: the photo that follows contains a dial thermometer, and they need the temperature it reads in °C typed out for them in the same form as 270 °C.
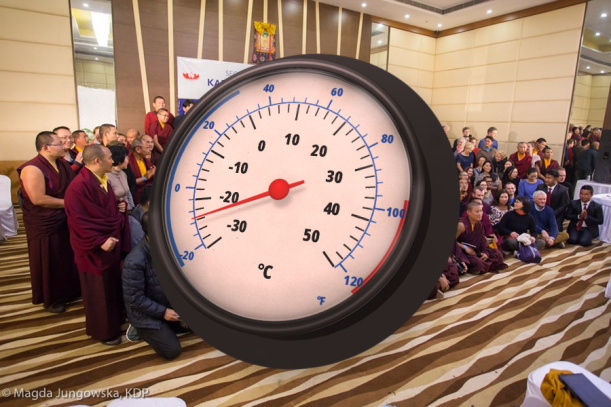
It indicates -24 °C
